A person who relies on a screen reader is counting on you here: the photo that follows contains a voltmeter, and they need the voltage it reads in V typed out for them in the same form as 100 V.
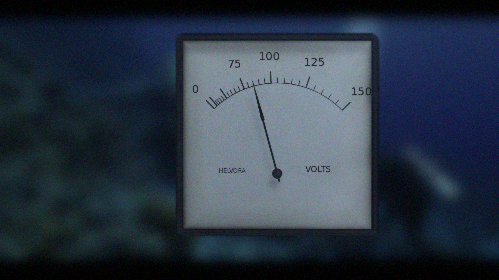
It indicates 85 V
